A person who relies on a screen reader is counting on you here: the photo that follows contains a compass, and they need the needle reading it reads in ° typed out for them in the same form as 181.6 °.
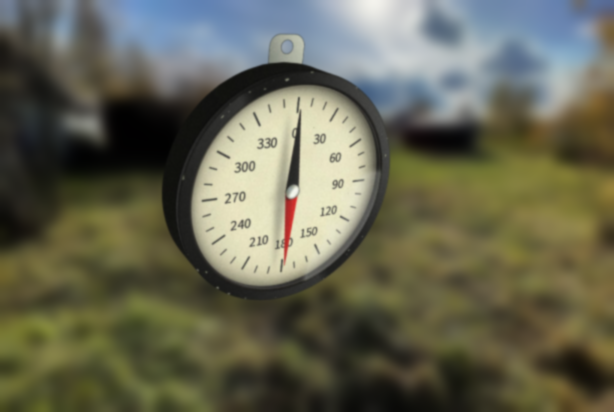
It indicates 180 °
